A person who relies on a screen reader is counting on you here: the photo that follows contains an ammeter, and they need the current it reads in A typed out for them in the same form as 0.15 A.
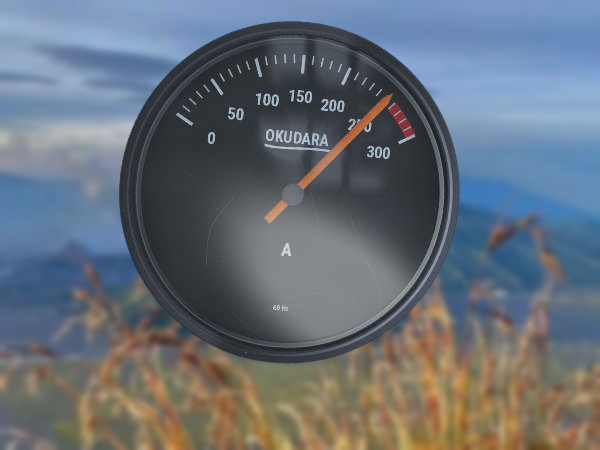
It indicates 250 A
